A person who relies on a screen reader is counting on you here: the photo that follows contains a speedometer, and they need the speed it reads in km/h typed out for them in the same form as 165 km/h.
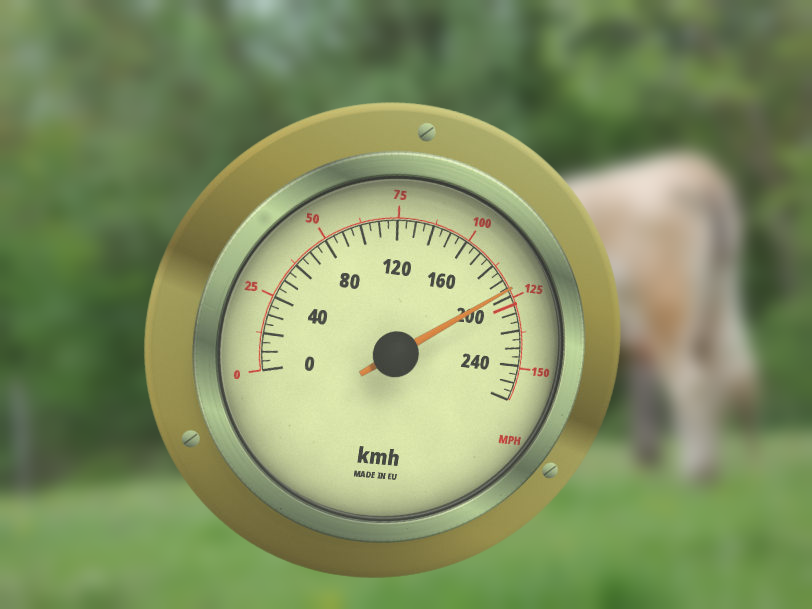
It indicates 195 km/h
